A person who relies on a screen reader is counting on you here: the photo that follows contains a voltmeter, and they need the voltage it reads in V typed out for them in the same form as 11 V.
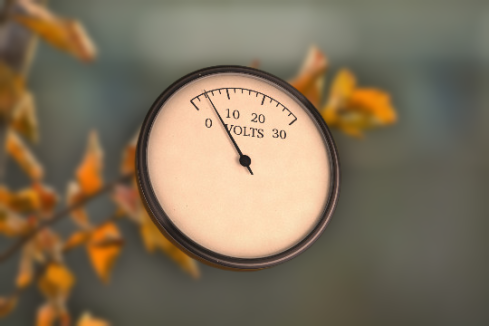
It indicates 4 V
